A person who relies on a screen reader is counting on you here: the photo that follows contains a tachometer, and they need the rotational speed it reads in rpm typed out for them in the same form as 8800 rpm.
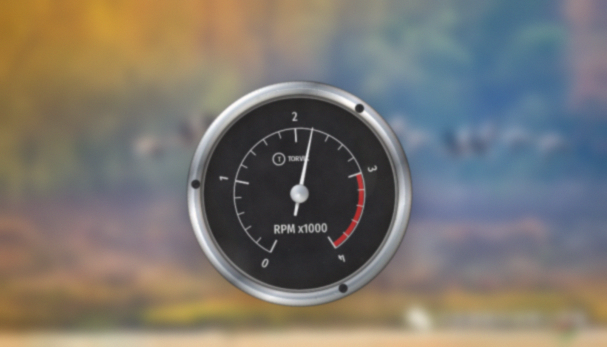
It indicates 2200 rpm
